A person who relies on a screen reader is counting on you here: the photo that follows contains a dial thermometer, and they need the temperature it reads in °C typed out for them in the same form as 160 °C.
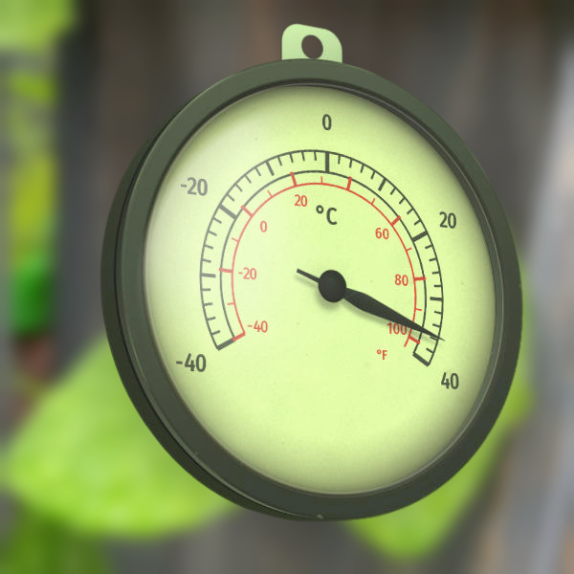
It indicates 36 °C
